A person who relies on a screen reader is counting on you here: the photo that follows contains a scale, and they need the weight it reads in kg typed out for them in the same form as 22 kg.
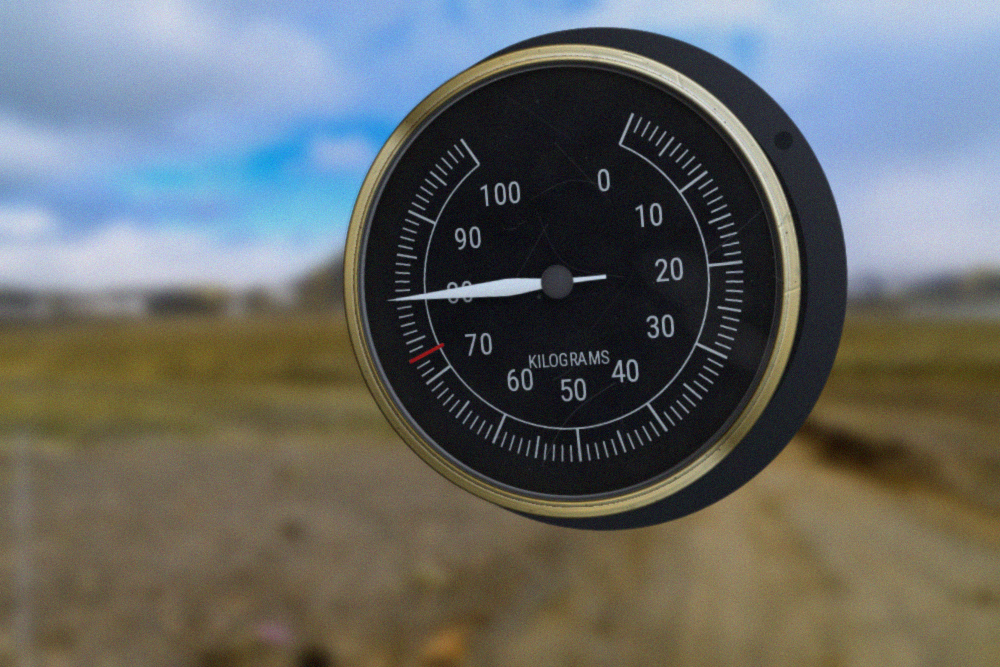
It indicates 80 kg
